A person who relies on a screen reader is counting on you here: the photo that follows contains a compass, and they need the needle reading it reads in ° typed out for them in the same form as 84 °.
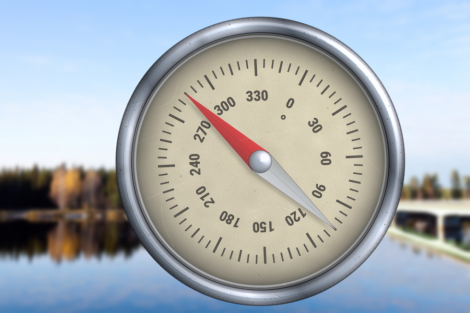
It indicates 285 °
